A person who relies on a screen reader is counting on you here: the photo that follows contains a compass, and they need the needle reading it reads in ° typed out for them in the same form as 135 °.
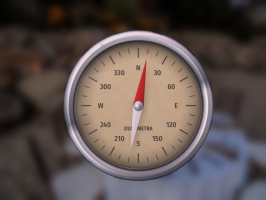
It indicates 10 °
